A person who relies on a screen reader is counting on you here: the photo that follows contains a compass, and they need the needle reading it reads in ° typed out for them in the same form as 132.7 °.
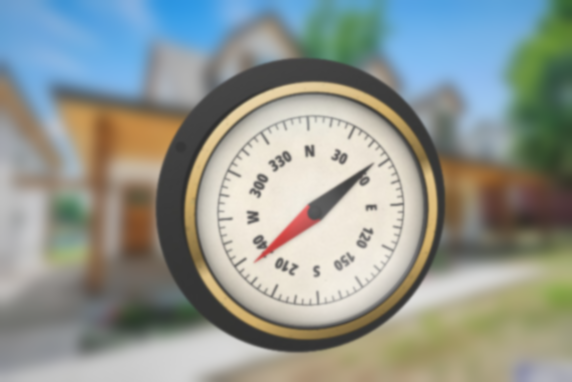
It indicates 235 °
